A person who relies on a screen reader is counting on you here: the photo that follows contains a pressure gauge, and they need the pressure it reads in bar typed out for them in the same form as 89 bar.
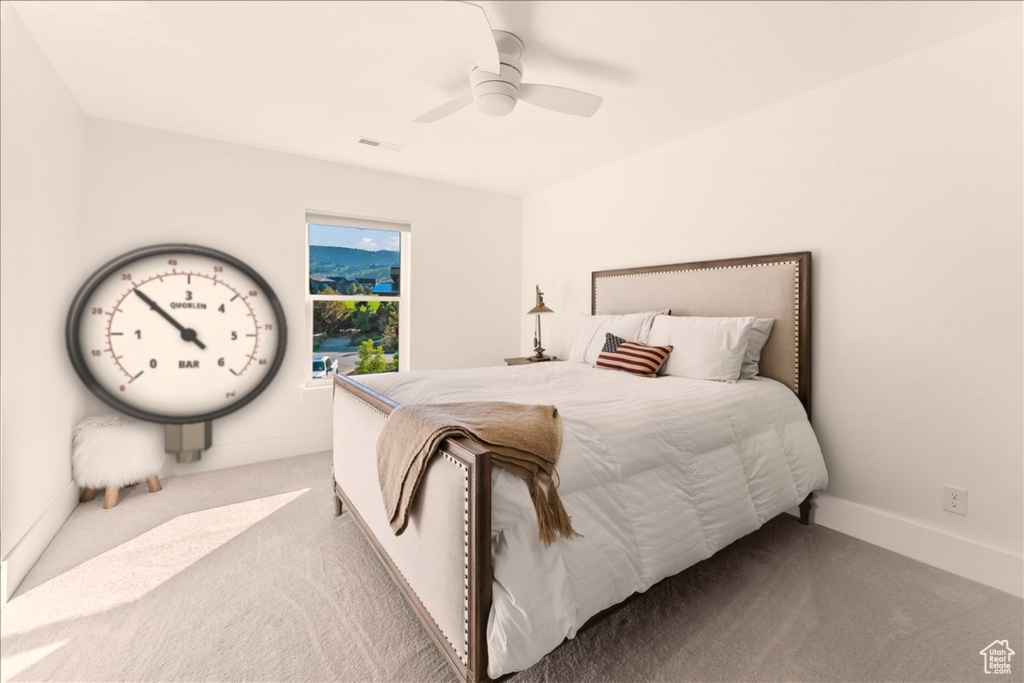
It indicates 2 bar
